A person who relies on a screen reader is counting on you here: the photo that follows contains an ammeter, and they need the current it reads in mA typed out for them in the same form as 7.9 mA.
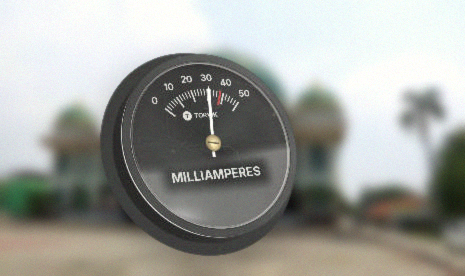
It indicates 30 mA
